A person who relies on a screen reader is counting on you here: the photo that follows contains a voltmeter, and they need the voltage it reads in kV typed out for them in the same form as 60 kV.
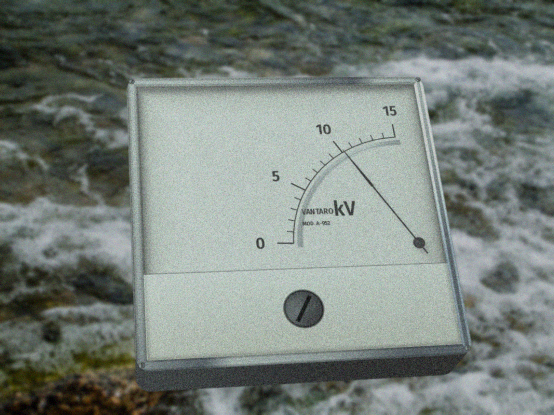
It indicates 10 kV
